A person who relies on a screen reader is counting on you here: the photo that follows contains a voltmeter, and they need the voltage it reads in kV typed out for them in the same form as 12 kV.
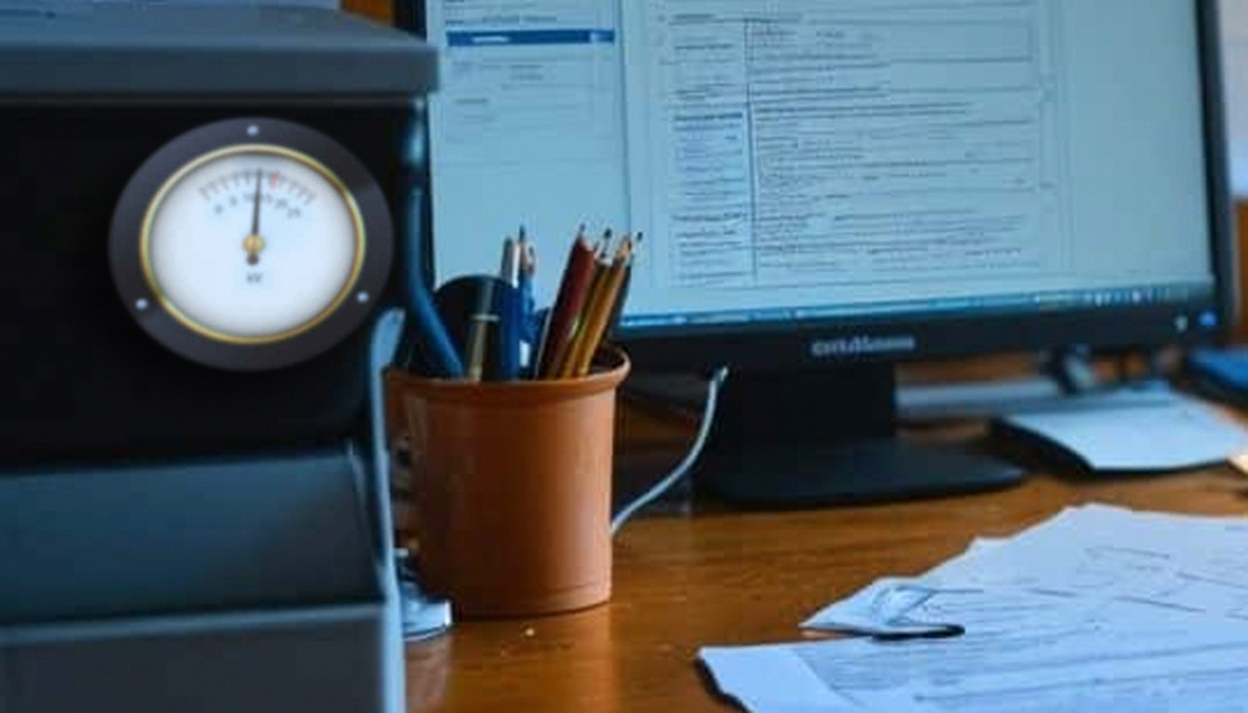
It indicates 12.5 kV
